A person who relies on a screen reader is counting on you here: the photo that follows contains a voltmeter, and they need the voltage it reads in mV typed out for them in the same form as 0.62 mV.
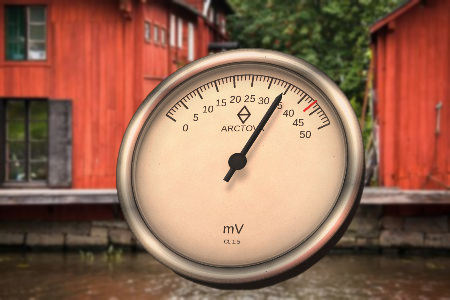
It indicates 35 mV
